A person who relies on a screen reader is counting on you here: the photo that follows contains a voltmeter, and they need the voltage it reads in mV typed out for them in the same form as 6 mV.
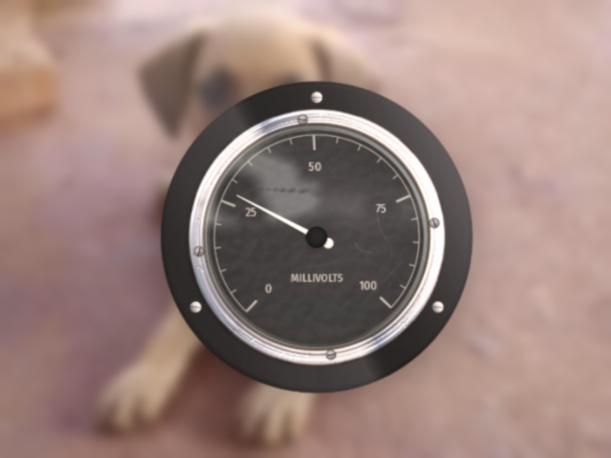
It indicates 27.5 mV
